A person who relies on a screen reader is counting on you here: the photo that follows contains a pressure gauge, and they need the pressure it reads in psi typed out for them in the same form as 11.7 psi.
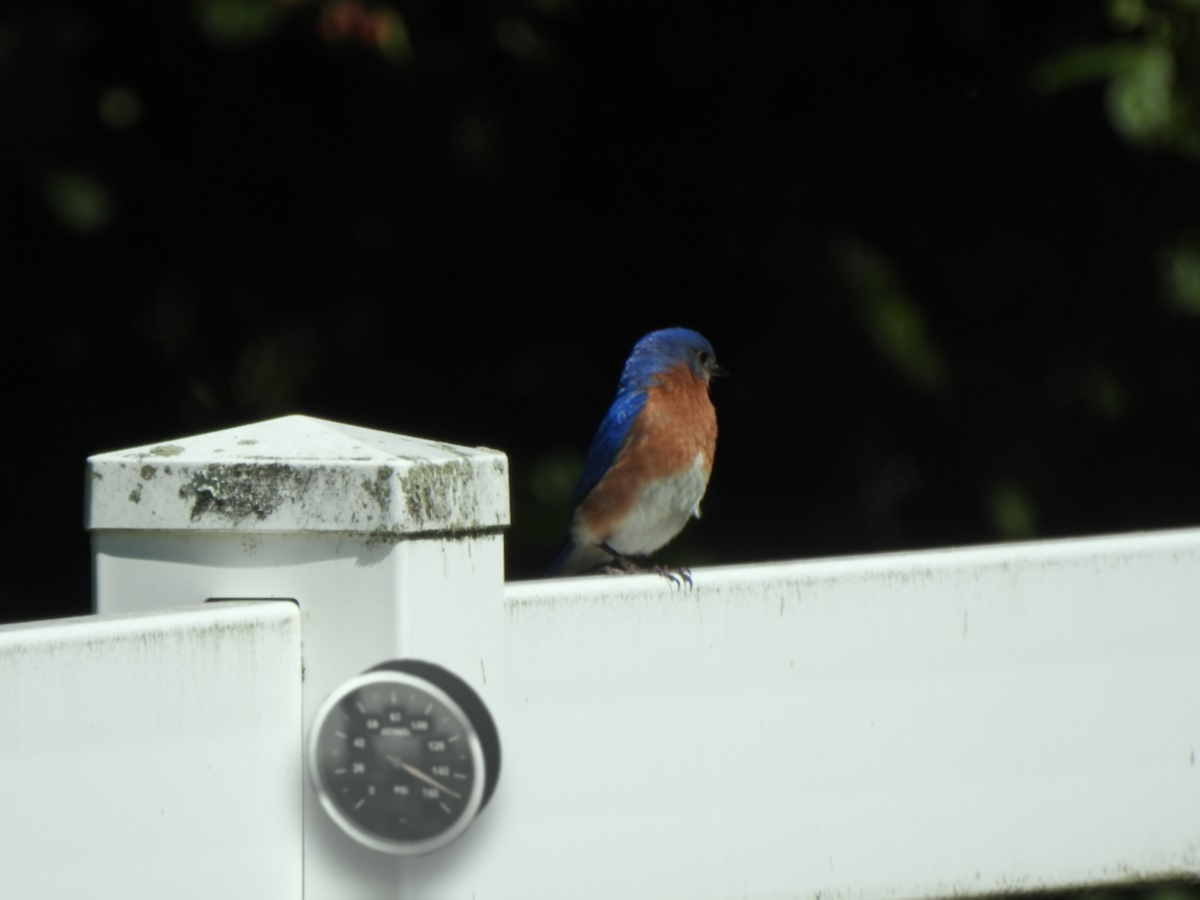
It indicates 150 psi
